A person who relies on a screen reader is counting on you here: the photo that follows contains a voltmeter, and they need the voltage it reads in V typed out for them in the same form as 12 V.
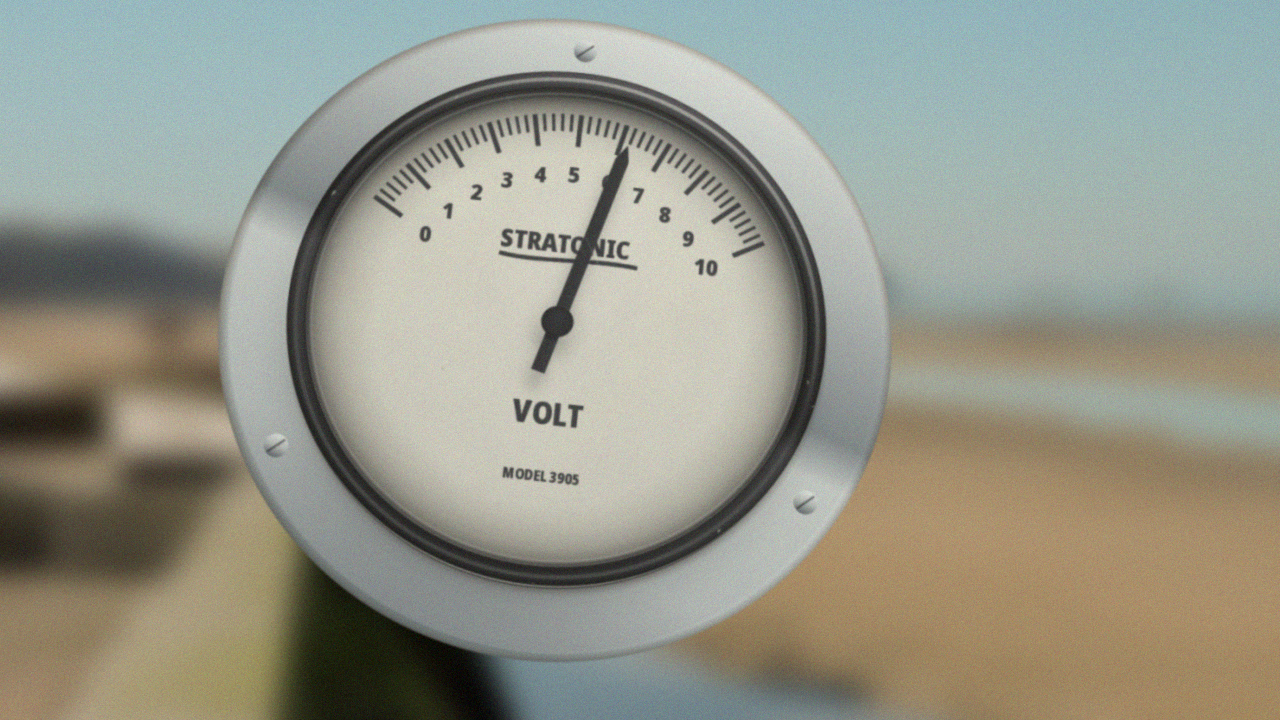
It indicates 6.2 V
